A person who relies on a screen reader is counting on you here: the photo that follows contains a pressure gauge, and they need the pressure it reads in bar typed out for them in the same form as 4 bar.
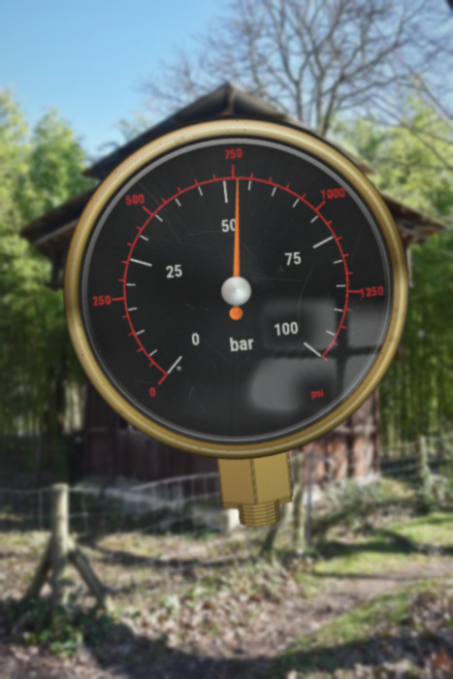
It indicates 52.5 bar
